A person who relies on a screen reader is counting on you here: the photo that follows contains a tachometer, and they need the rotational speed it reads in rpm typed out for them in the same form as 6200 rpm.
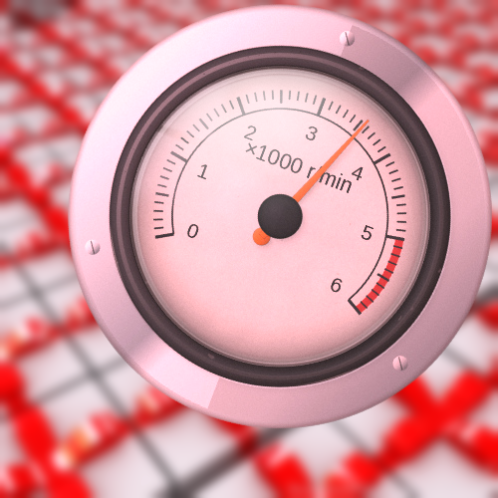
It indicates 3550 rpm
